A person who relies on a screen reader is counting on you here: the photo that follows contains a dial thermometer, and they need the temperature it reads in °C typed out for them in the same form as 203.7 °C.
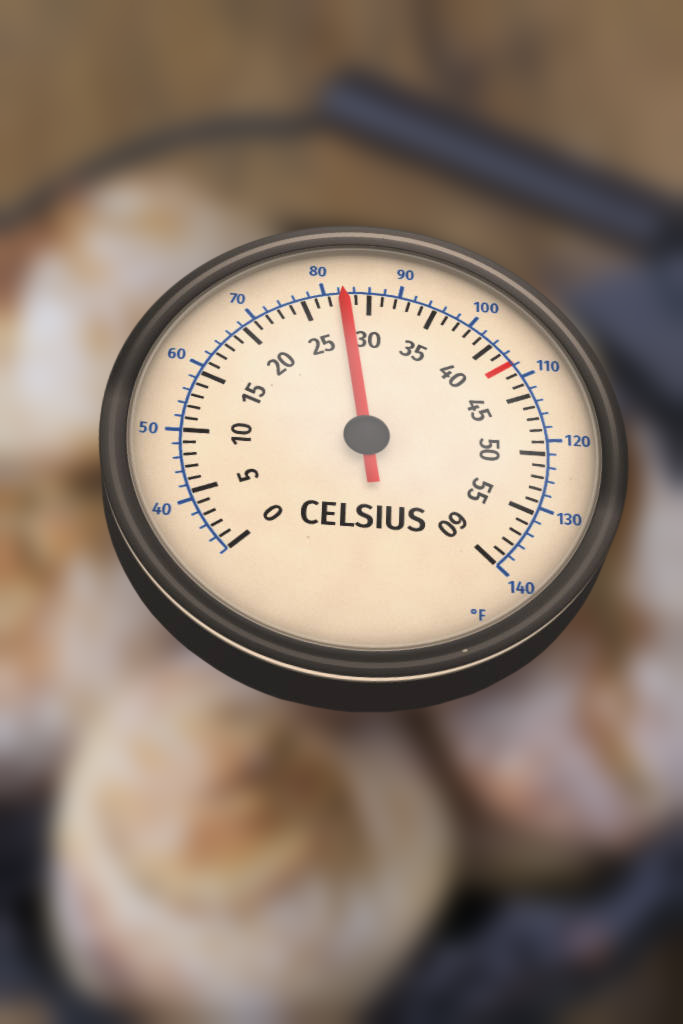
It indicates 28 °C
